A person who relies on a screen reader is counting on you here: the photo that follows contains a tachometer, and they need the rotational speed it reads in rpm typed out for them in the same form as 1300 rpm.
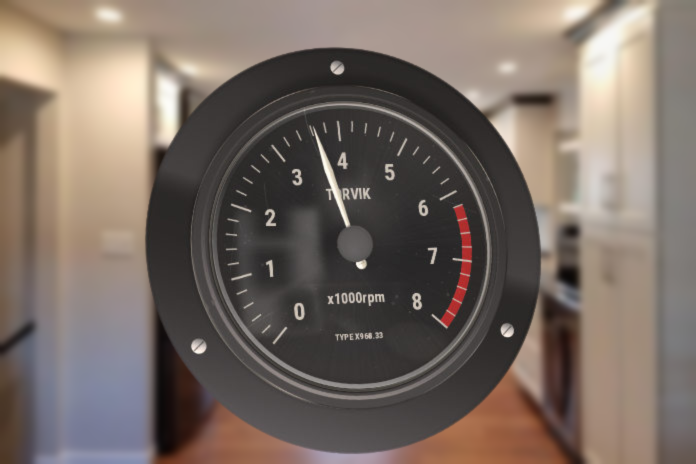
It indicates 3600 rpm
